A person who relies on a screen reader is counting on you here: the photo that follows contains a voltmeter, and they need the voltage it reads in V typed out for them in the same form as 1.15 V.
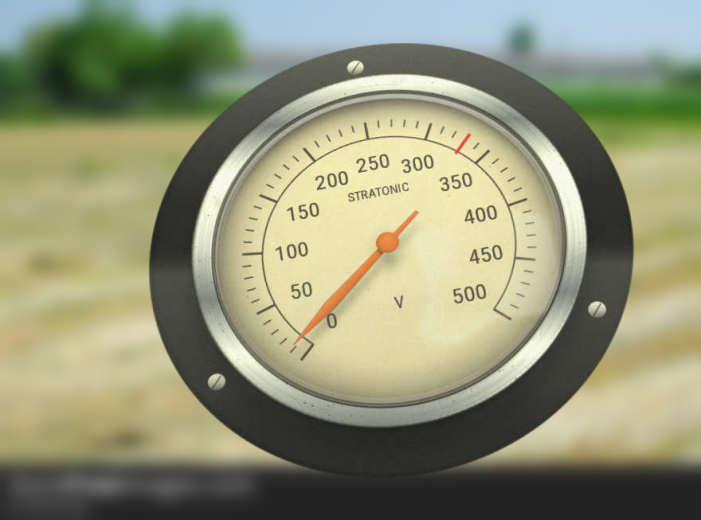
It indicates 10 V
